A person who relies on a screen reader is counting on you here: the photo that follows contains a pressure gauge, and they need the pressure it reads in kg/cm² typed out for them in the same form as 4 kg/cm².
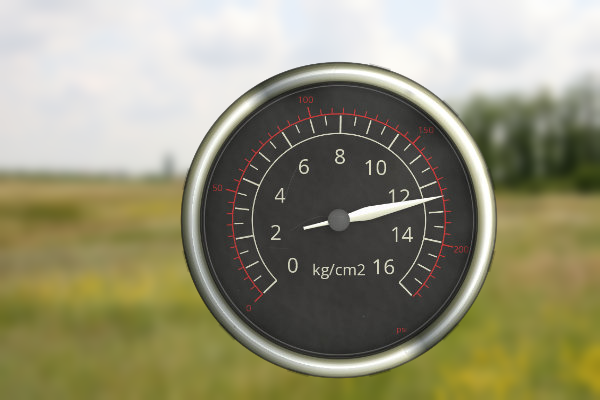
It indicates 12.5 kg/cm²
